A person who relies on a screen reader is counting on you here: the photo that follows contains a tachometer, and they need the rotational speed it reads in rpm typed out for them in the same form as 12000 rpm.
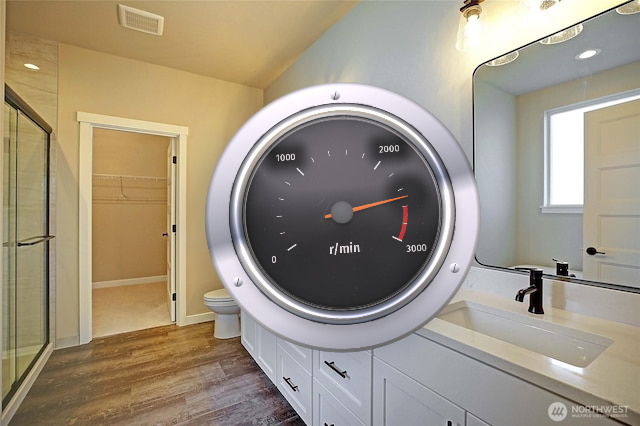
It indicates 2500 rpm
